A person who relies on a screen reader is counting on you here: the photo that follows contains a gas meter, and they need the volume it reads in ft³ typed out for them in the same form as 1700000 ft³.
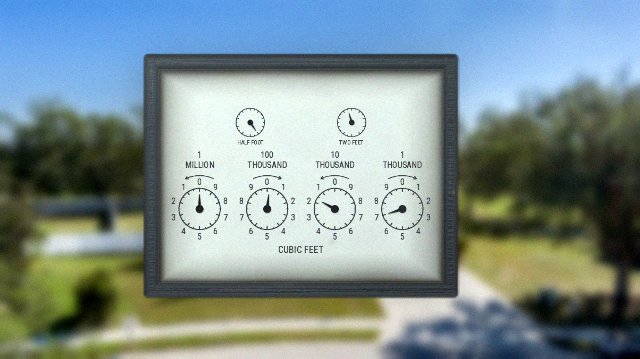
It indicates 1700 ft³
